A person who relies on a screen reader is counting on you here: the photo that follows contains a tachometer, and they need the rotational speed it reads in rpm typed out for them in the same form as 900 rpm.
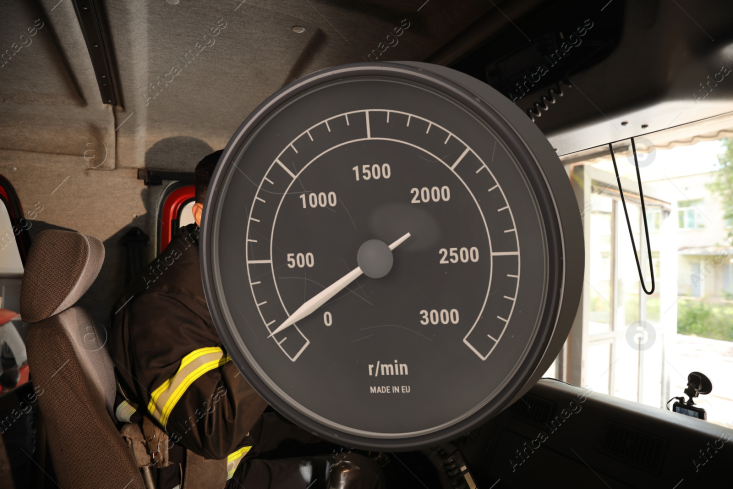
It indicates 150 rpm
